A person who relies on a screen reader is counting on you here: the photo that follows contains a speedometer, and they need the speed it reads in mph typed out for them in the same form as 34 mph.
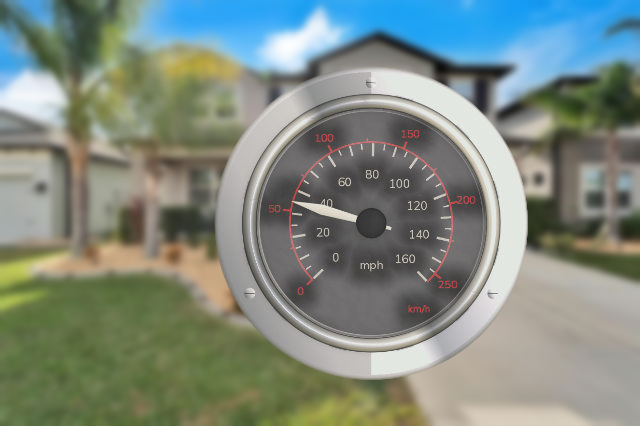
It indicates 35 mph
